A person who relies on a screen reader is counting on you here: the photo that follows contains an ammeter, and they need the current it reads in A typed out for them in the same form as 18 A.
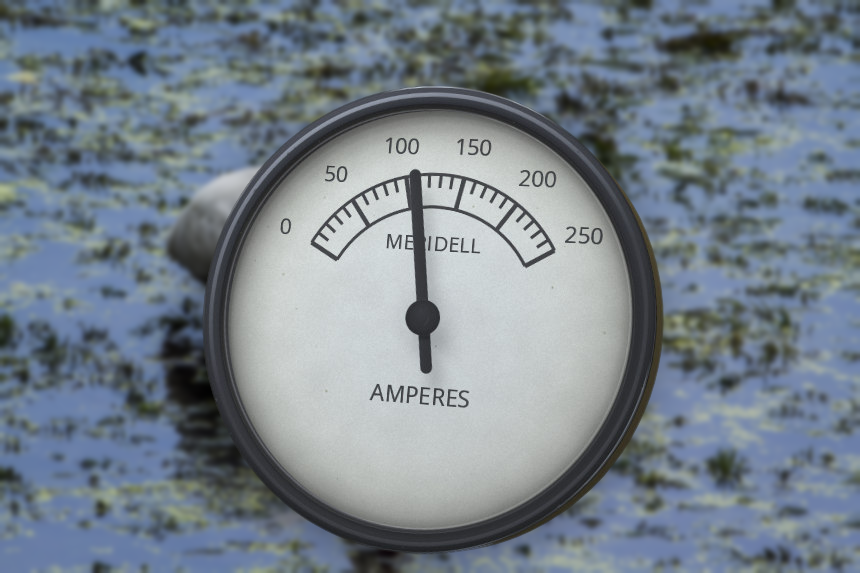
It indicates 110 A
